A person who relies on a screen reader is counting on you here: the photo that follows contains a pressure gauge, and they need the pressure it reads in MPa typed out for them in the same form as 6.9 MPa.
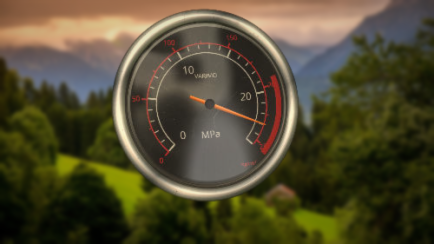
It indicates 23 MPa
